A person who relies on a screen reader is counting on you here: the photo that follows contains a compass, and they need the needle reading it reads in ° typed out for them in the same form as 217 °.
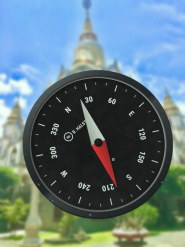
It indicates 200 °
